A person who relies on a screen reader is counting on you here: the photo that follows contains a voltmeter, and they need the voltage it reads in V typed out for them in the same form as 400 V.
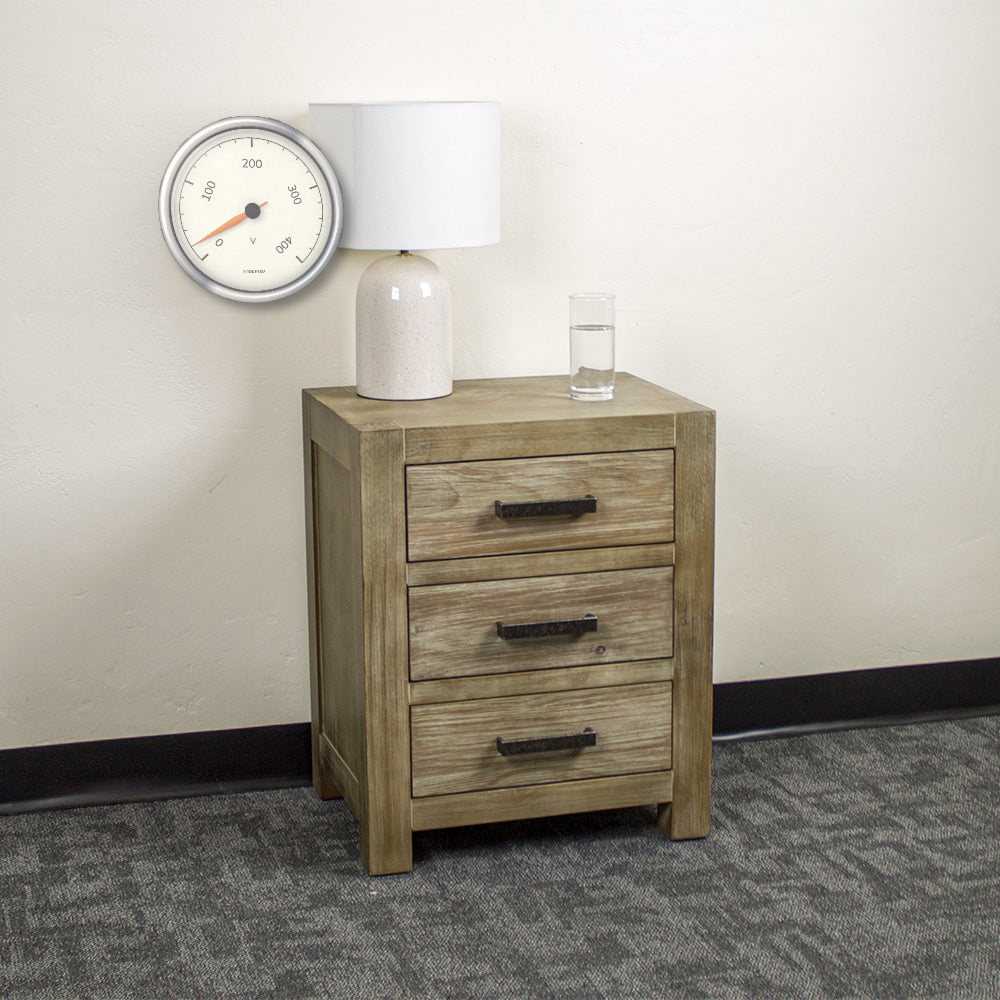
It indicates 20 V
